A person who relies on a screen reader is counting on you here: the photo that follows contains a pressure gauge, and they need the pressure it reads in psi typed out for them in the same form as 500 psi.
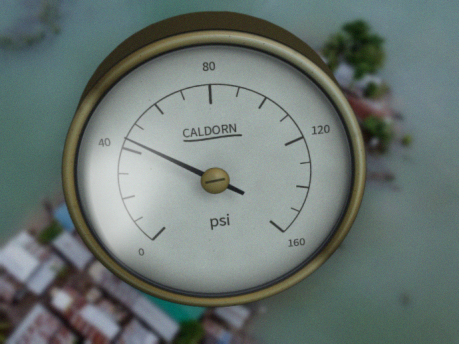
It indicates 45 psi
